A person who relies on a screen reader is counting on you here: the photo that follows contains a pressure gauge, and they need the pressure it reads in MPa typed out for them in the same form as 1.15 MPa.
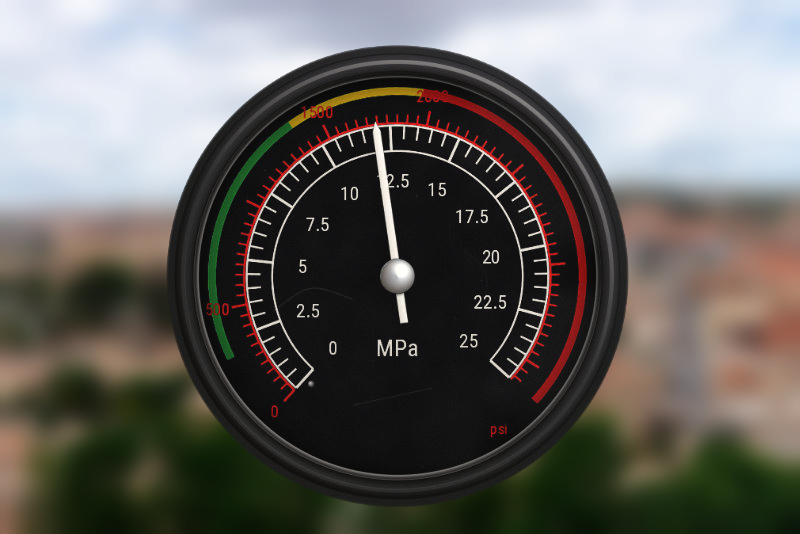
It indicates 12 MPa
